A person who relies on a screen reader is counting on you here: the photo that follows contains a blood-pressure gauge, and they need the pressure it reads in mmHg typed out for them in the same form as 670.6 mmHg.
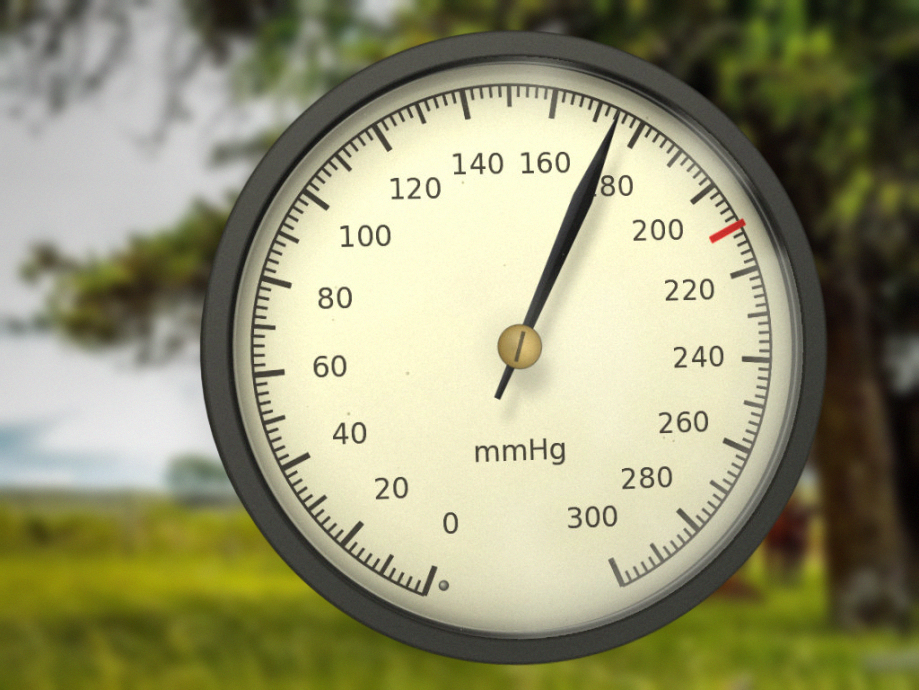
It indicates 174 mmHg
